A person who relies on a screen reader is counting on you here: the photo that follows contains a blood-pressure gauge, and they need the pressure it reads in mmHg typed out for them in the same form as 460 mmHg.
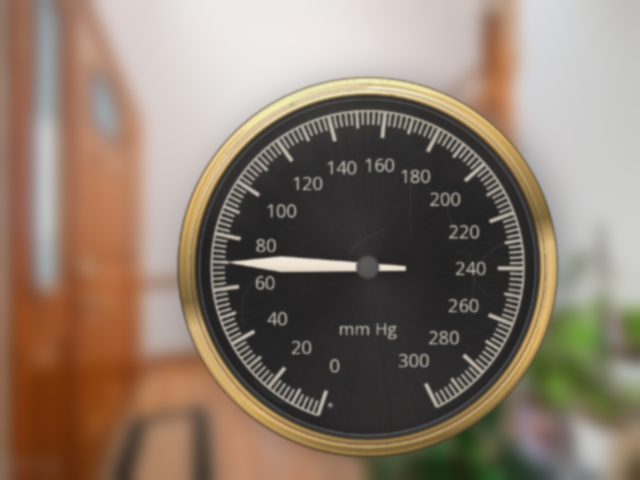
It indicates 70 mmHg
